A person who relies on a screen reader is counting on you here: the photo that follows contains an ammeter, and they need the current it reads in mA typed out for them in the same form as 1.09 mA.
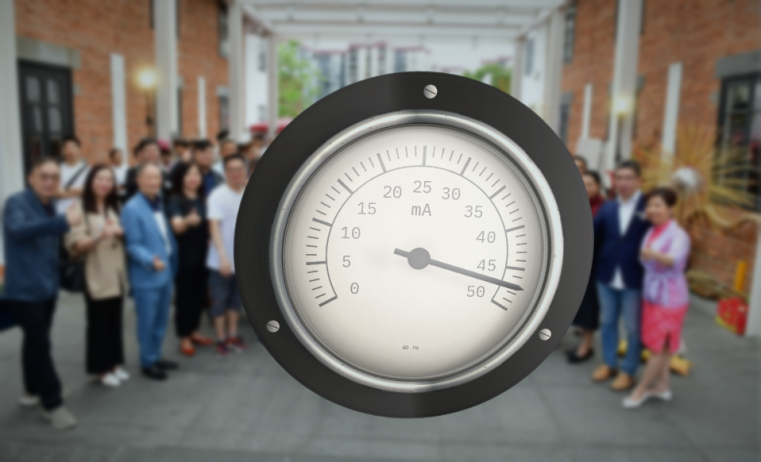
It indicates 47 mA
